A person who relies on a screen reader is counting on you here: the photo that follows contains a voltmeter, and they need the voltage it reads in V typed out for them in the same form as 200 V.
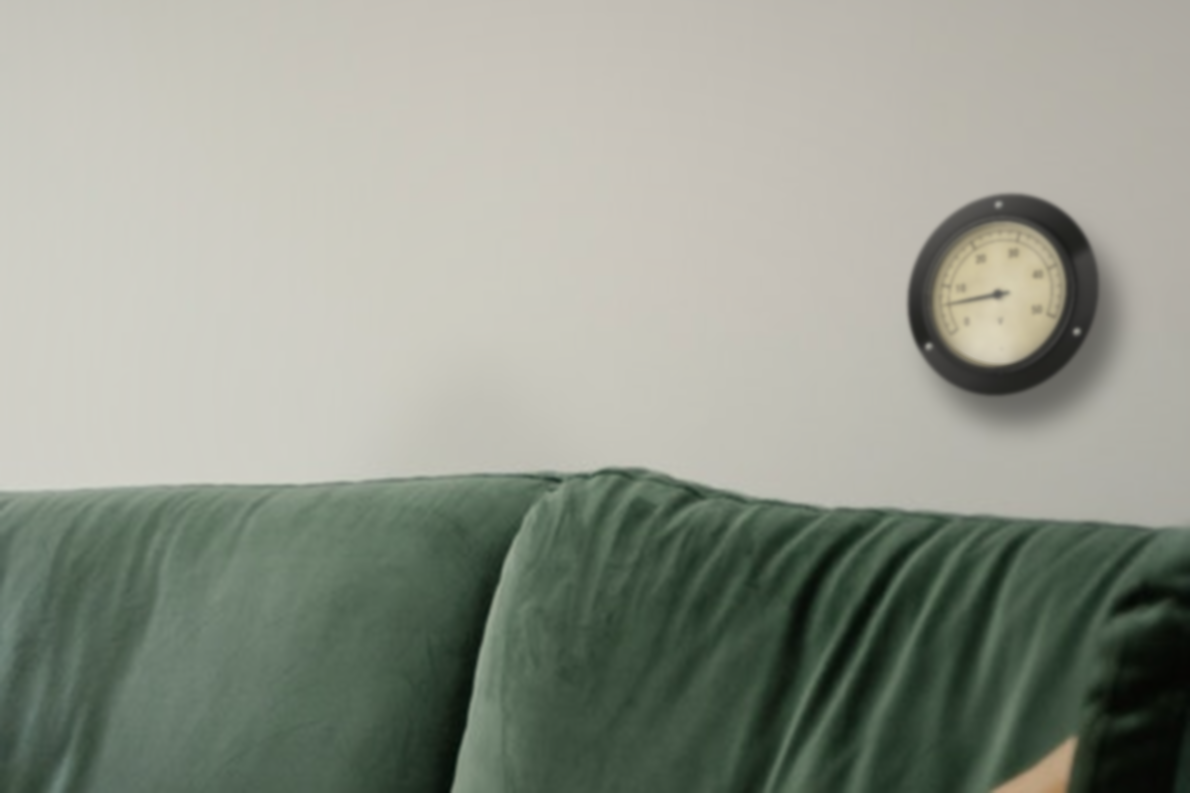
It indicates 6 V
